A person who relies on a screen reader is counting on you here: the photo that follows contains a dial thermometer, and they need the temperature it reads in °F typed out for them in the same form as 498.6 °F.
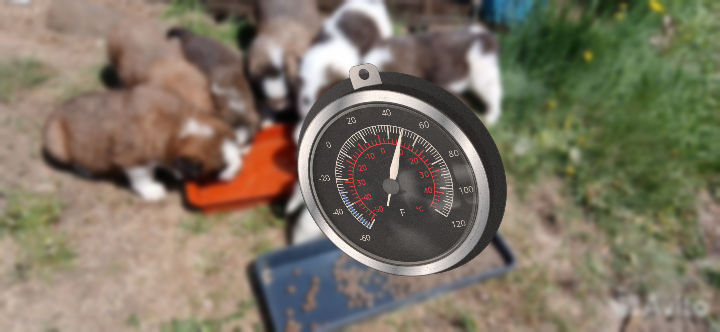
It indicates 50 °F
